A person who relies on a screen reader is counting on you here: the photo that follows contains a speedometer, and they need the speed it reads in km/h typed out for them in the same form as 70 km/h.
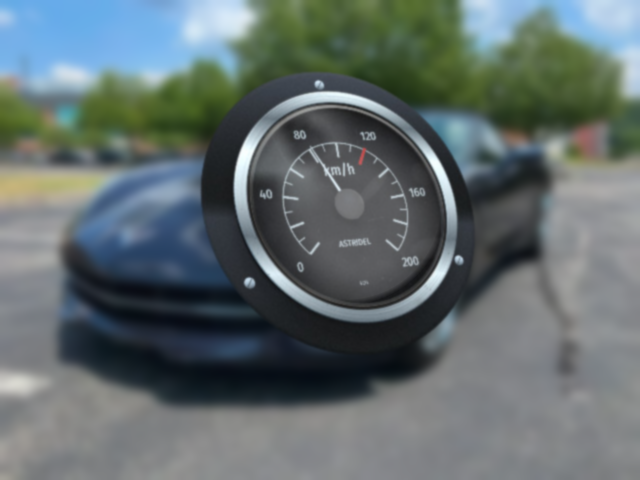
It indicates 80 km/h
